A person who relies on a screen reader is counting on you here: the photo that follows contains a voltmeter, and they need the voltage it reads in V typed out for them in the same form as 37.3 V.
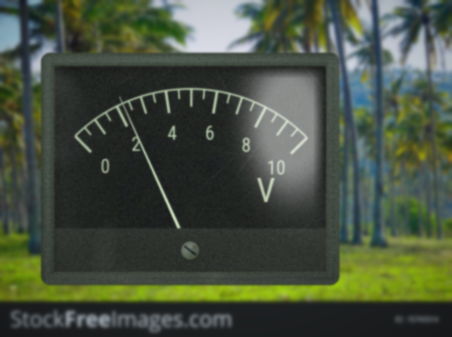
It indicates 2.25 V
